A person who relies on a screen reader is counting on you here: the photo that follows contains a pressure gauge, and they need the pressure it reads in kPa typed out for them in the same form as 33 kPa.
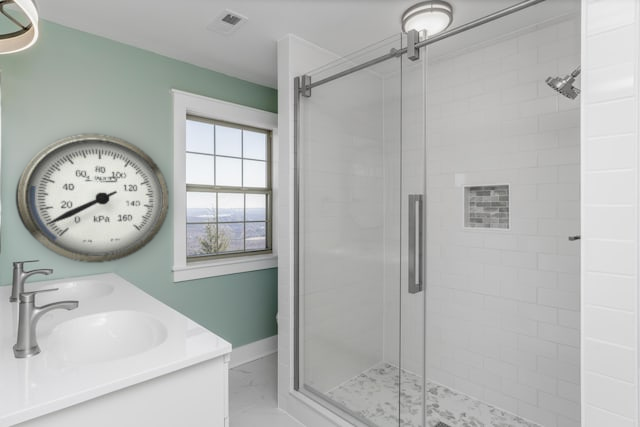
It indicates 10 kPa
